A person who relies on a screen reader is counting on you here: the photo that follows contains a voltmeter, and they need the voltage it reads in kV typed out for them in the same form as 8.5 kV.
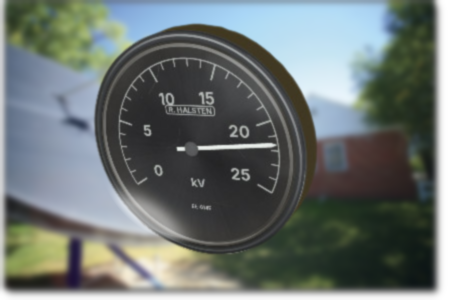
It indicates 21.5 kV
